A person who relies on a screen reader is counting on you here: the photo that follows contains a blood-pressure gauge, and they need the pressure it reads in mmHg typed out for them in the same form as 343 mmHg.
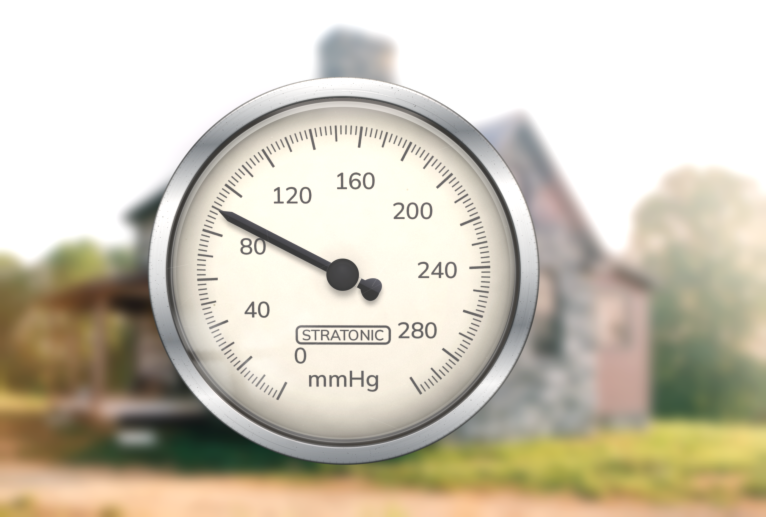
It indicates 90 mmHg
